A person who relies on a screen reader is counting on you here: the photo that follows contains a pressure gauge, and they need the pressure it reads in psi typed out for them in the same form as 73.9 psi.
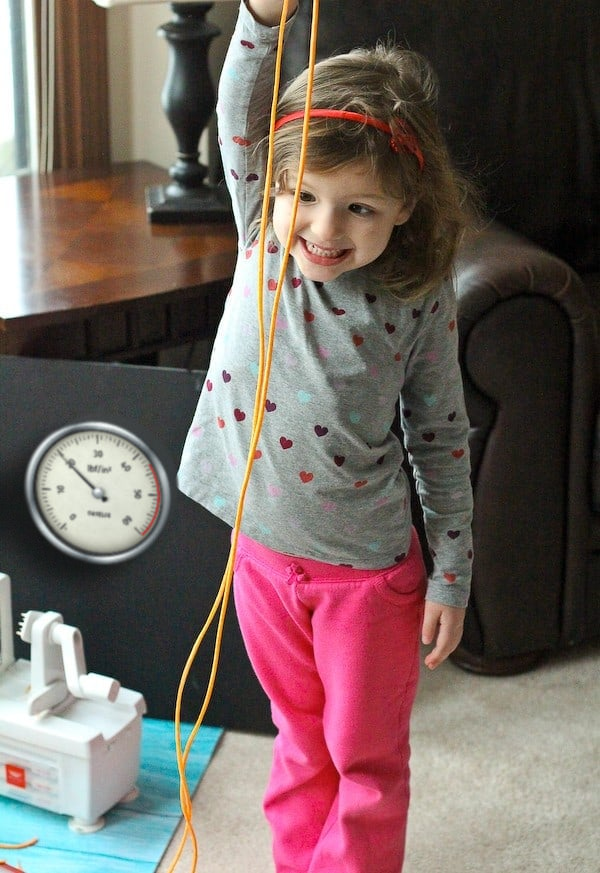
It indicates 20 psi
